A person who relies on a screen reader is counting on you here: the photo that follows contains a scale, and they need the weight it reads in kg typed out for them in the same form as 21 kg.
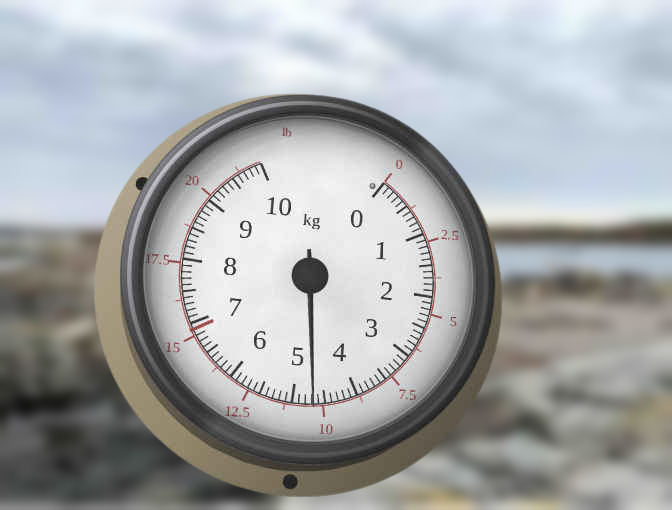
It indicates 4.7 kg
